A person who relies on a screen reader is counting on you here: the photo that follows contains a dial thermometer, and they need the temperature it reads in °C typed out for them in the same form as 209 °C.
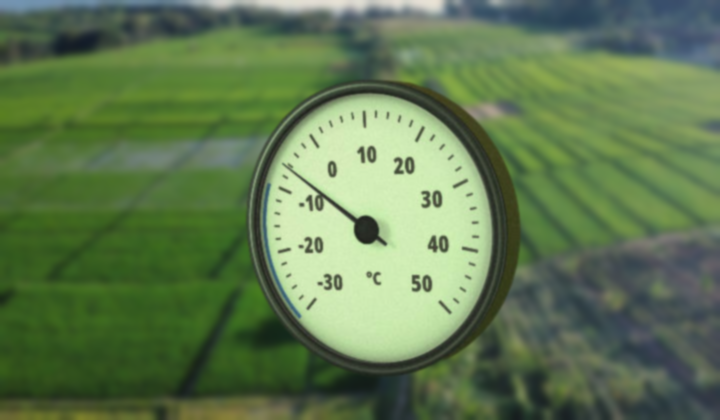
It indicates -6 °C
